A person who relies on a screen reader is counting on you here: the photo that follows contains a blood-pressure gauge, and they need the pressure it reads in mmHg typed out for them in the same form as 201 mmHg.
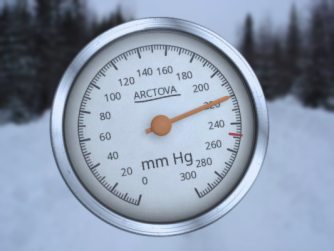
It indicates 220 mmHg
